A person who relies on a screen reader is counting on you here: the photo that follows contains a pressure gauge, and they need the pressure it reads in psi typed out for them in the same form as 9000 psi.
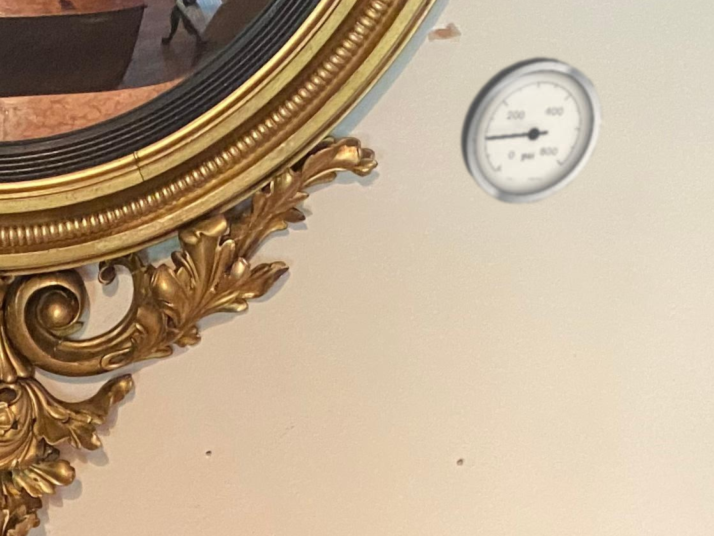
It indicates 100 psi
